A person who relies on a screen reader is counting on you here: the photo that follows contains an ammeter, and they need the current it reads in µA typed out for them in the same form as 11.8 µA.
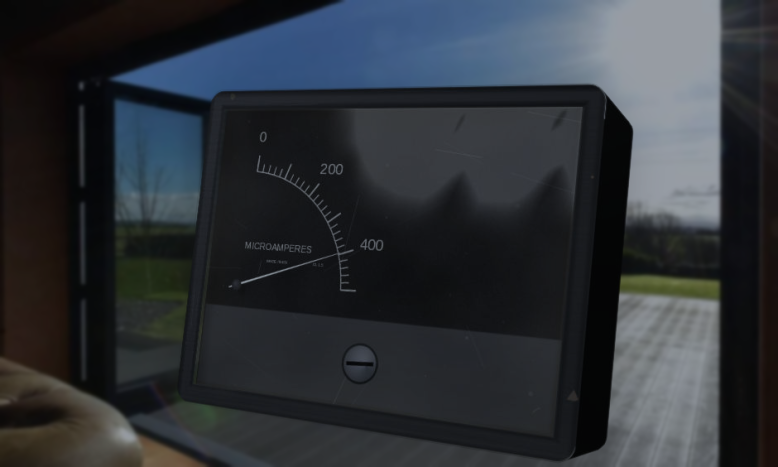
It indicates 400 µA
